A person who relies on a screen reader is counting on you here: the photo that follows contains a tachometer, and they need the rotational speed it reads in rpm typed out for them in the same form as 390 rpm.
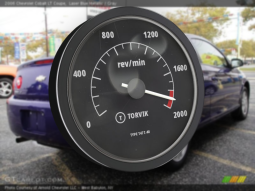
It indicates 1900 rpm
